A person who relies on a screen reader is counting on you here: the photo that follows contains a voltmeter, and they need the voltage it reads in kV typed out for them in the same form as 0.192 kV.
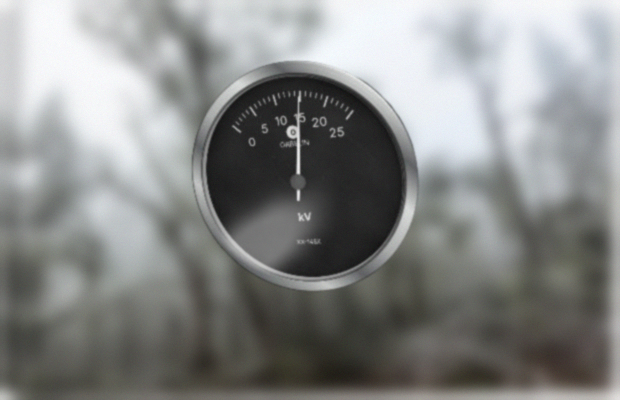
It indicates 15 kV
